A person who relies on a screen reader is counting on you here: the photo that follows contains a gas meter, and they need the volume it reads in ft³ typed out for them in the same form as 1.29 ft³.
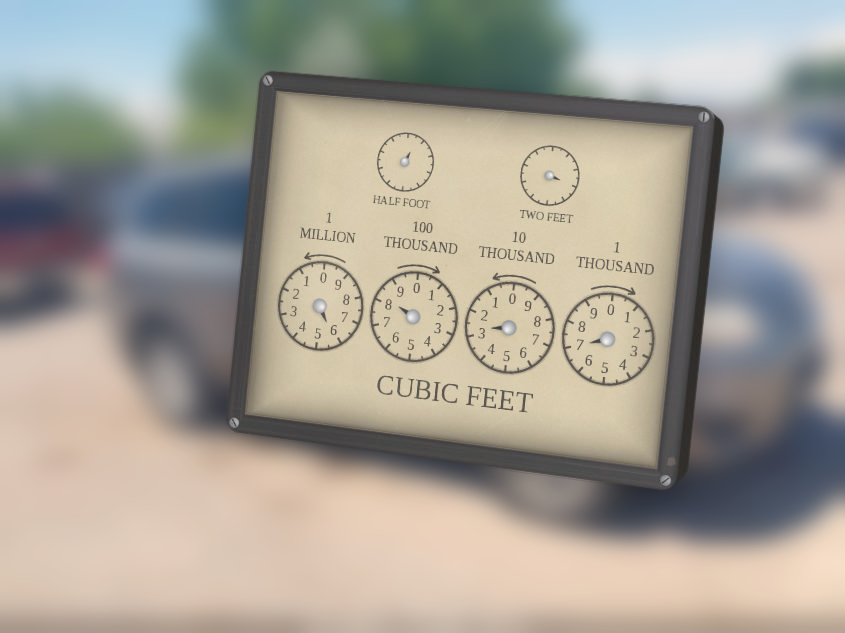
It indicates 582700 ft³
